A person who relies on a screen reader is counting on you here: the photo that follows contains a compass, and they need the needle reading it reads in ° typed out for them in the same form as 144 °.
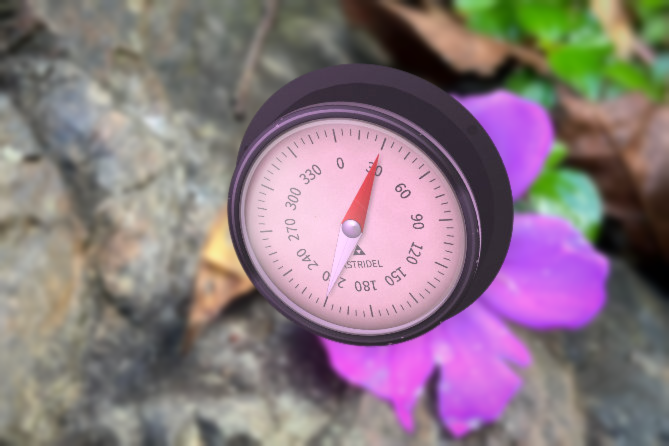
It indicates 30 °
